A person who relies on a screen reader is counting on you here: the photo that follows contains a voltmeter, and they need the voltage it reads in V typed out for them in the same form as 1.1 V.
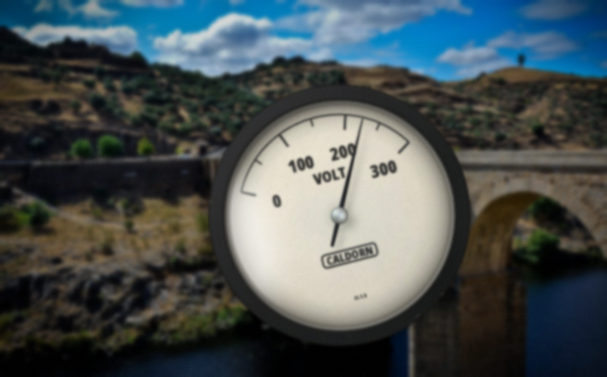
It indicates 225 V
